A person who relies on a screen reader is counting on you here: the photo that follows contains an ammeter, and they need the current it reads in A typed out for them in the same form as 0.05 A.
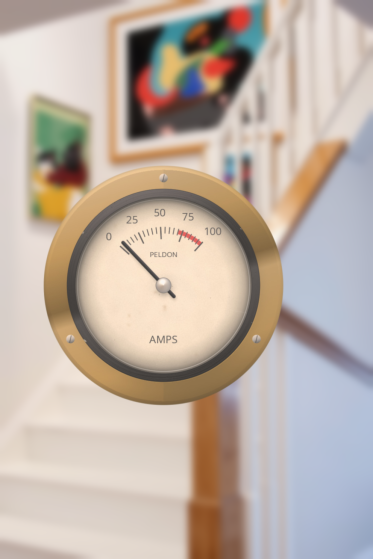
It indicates 5 A
